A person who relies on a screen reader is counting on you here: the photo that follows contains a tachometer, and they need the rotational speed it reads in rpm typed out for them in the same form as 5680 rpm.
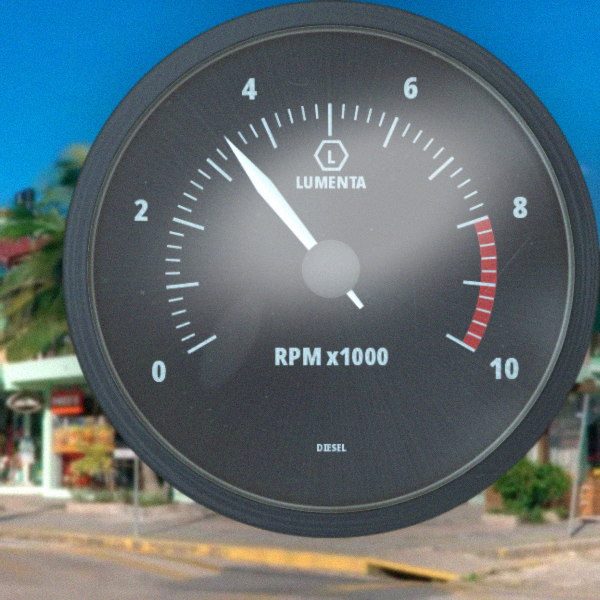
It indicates 3400 rpm
